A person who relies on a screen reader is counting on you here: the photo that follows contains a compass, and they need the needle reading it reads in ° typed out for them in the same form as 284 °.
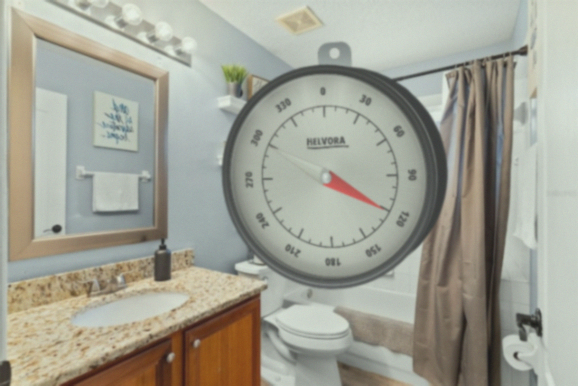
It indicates 120 °
